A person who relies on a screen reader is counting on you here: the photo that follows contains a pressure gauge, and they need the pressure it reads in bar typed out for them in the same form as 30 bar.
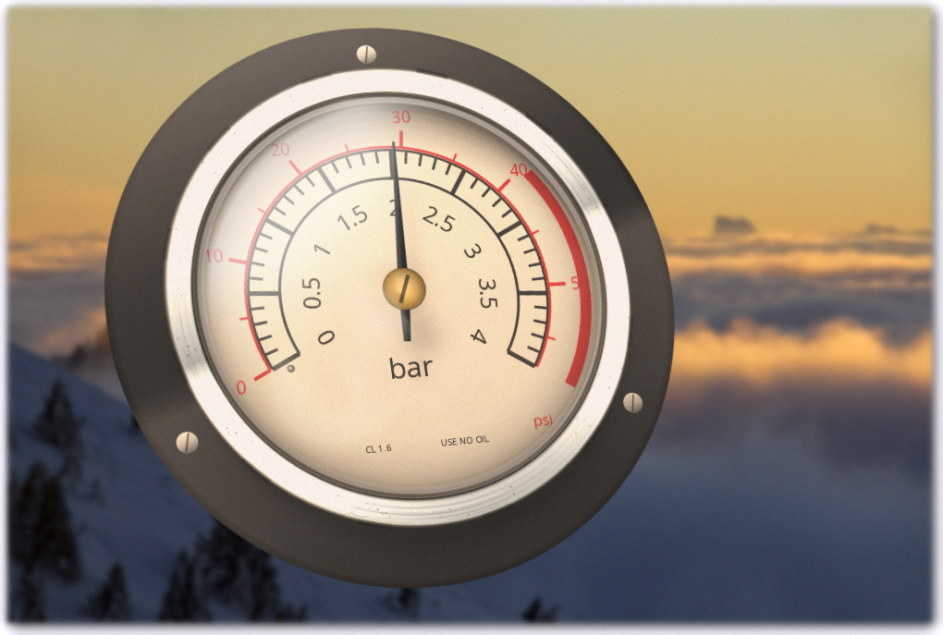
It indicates 2 bar
